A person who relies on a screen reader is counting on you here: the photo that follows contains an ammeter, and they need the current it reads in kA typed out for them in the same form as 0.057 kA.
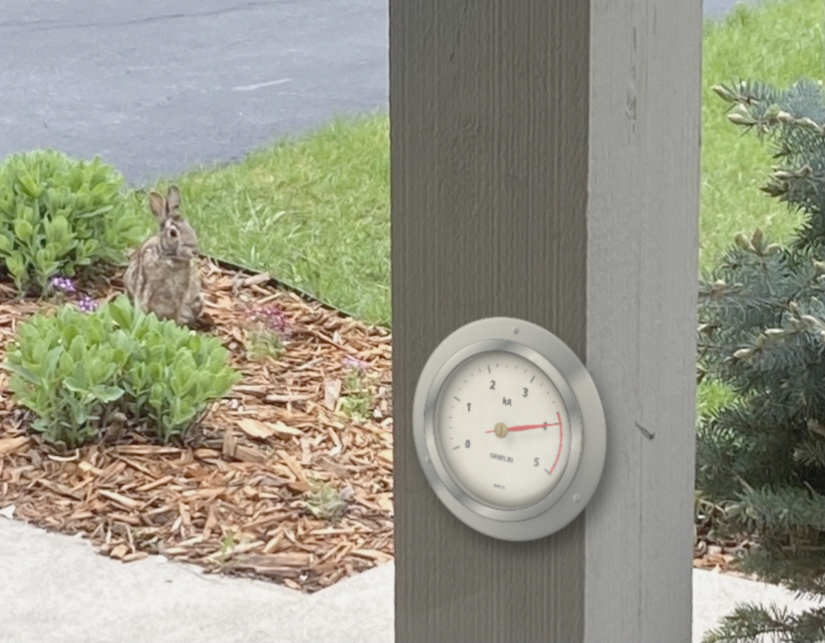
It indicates 4 kA
